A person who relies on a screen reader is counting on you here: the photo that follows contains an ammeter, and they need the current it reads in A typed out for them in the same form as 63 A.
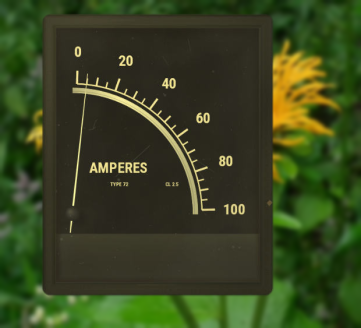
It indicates 5 A
